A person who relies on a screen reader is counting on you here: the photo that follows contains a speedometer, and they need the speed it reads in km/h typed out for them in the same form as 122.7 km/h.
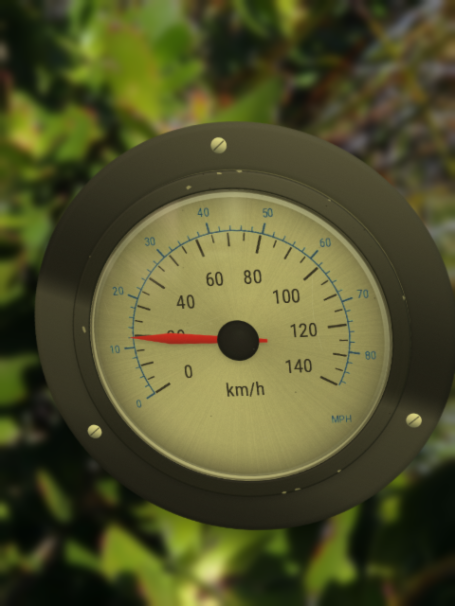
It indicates 20 km/h
